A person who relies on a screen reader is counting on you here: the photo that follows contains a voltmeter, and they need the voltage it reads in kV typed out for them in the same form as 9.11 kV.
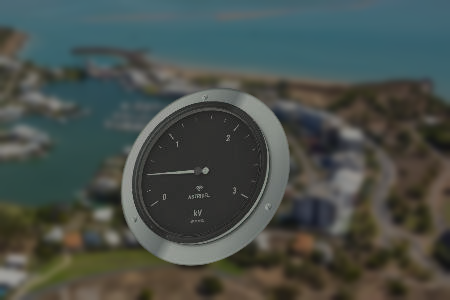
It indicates 0.4 kV
